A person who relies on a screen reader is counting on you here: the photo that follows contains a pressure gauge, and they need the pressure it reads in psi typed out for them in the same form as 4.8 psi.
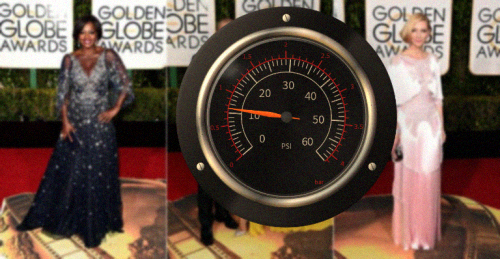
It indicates 11 psi
